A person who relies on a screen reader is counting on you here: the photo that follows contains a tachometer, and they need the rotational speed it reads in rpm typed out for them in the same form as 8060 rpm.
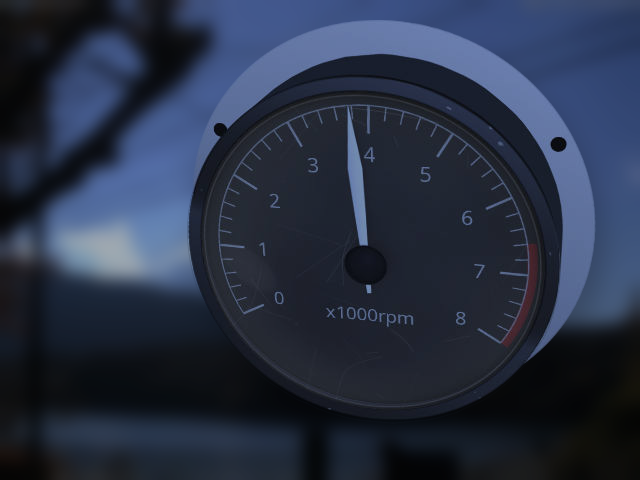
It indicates 3800 rpm
